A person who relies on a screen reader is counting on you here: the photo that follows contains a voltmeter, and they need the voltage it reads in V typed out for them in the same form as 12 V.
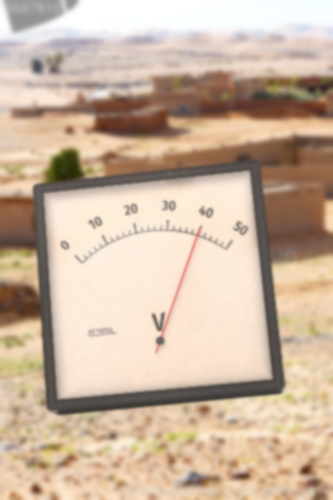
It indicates 40 V
